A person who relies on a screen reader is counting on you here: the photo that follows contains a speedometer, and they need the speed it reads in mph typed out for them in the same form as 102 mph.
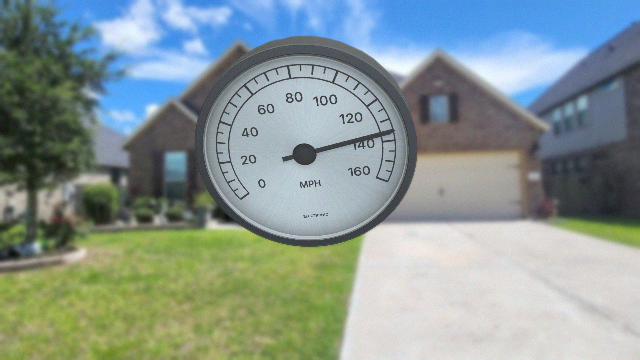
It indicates 135 mph
